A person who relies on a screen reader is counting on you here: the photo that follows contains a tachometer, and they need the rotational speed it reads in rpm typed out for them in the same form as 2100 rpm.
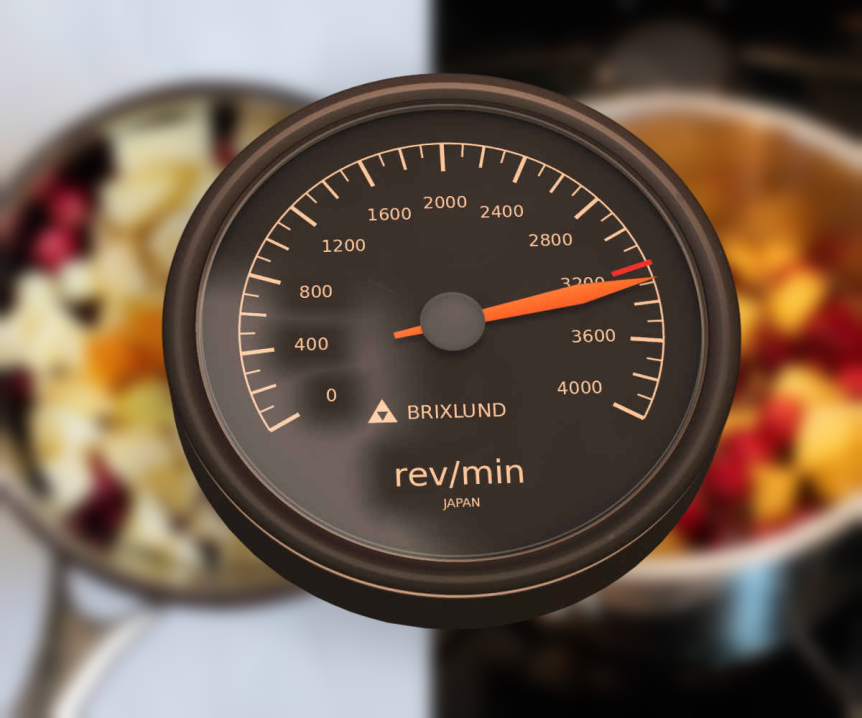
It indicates 3300 rpm
